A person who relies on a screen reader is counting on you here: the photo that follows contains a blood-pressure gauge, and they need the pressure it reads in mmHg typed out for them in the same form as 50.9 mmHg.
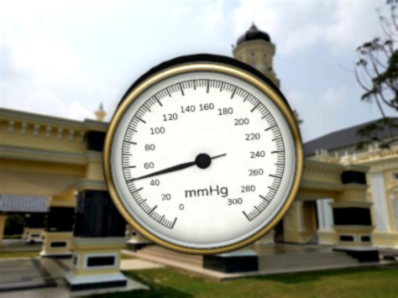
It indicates 50 mmHg
